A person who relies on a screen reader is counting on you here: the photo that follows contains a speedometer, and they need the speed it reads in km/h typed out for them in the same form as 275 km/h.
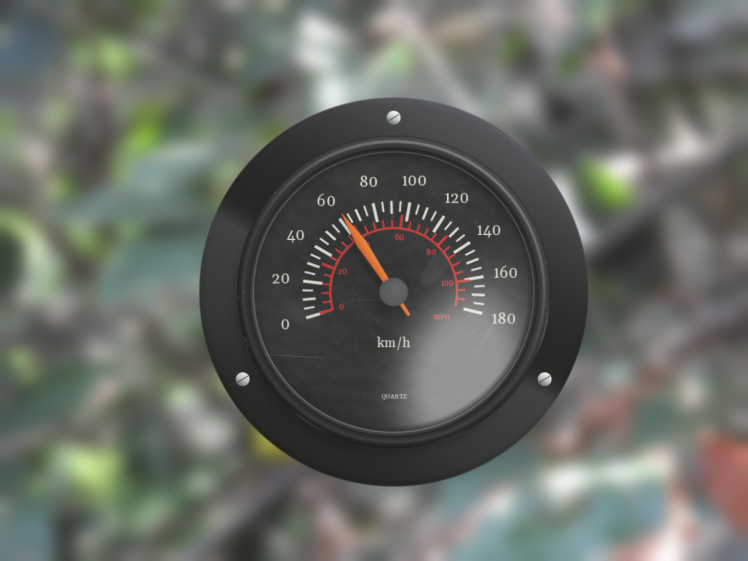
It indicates 62.5 km/h
